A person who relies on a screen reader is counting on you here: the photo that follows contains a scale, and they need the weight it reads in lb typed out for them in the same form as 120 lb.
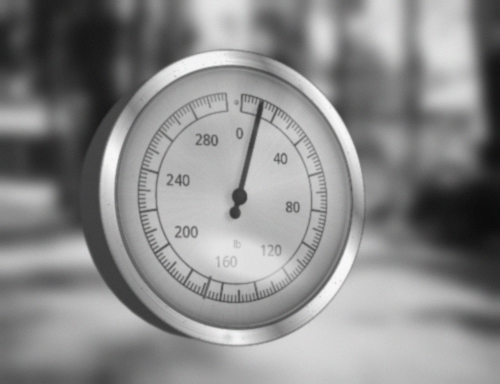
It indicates 10 lb
